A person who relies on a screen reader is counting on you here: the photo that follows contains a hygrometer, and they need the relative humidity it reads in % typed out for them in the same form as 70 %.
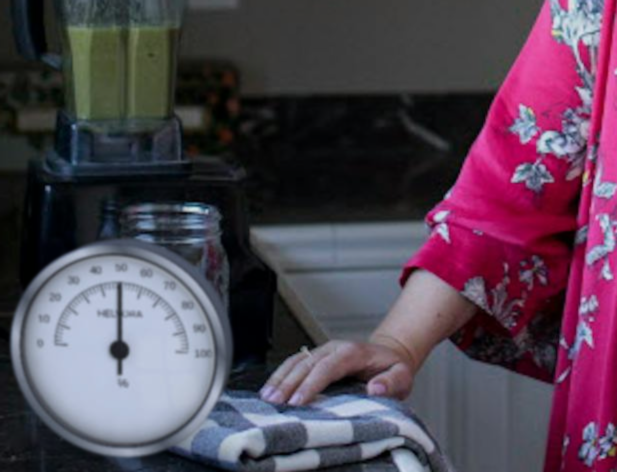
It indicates 50 %
